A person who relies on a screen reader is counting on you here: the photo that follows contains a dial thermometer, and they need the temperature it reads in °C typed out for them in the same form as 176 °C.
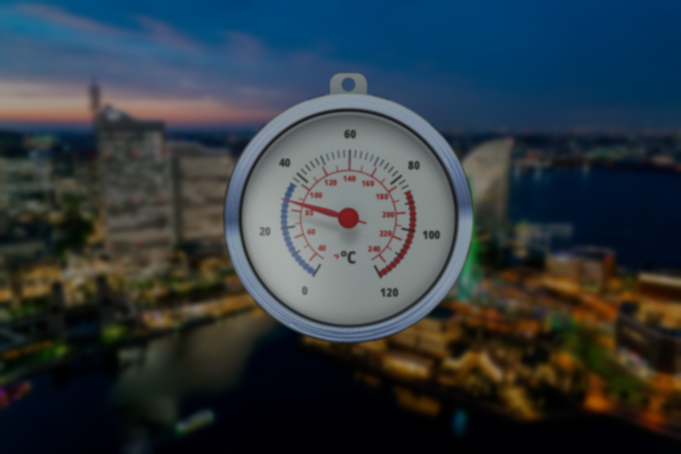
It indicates 30 °C
